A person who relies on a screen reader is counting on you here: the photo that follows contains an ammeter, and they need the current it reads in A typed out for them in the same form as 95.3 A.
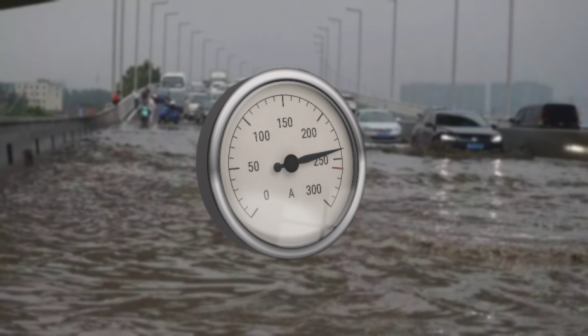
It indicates 240 A
